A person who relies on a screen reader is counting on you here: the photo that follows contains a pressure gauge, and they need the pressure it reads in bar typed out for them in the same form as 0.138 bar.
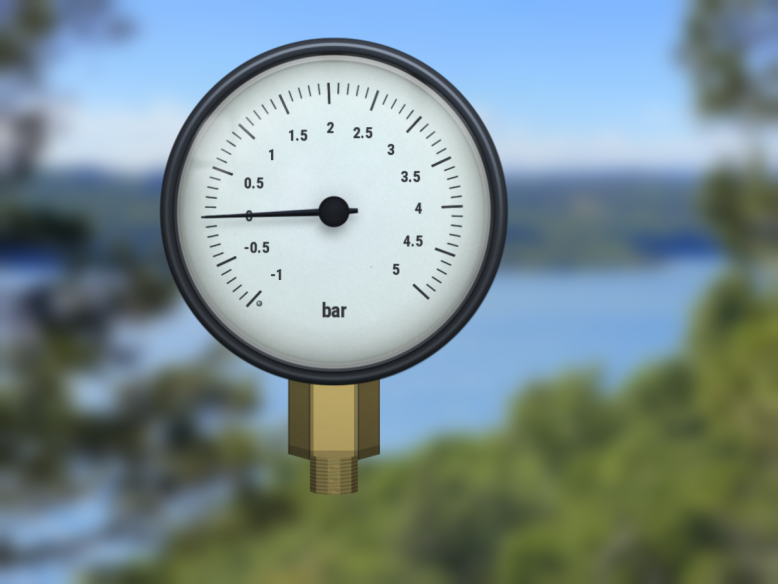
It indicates 0 bar
